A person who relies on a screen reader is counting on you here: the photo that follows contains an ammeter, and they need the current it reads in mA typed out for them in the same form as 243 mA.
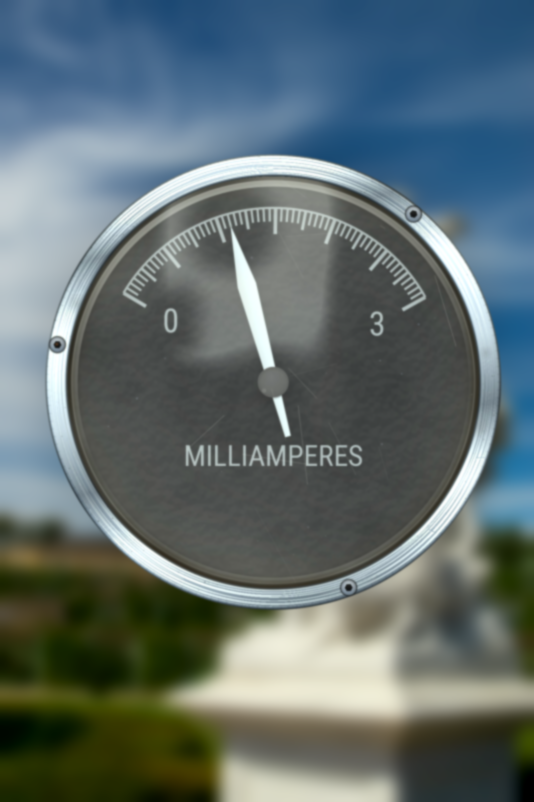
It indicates 1.1 mA
